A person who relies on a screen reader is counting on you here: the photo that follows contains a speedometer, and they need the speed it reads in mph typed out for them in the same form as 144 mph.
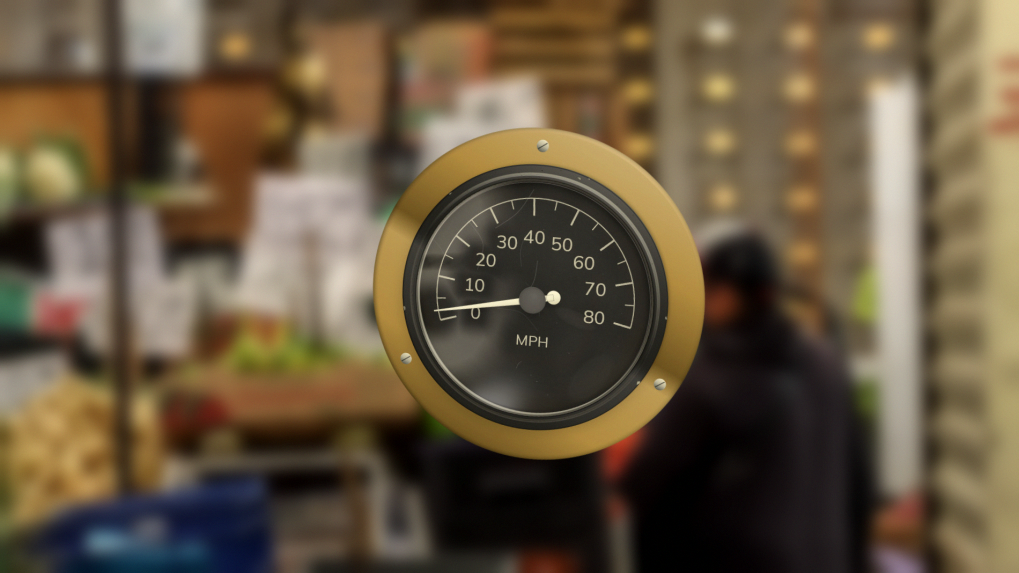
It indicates 2.5 mph
